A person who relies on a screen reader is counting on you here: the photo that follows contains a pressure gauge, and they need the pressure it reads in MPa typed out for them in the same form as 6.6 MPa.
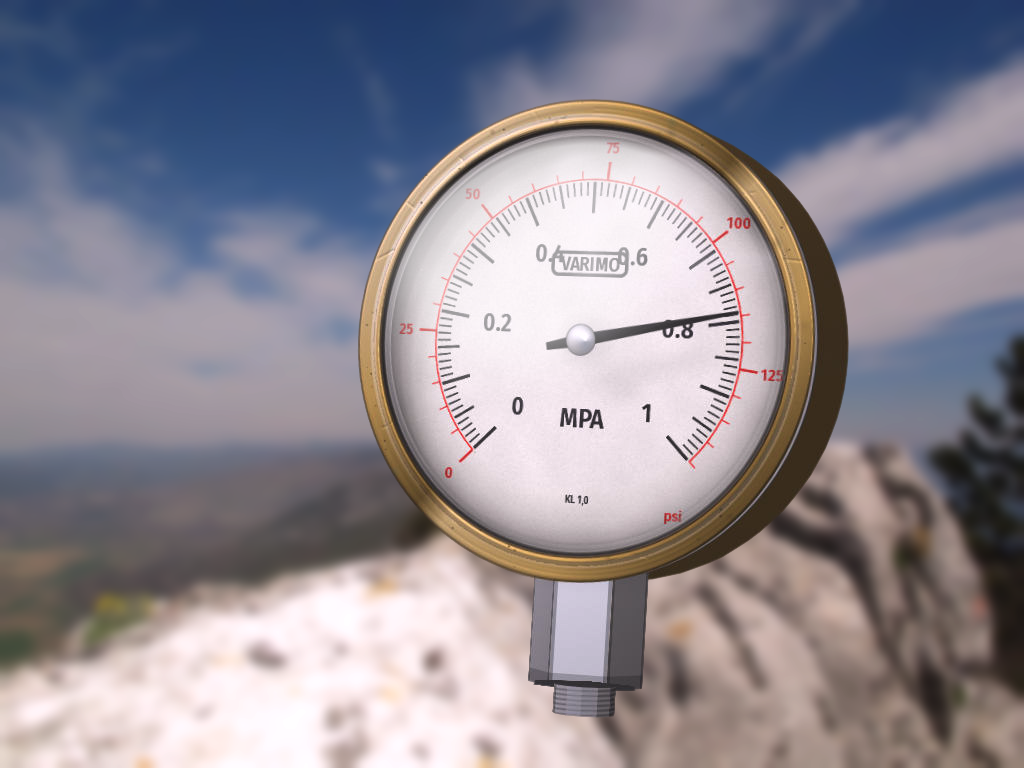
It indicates 0.79 MPa
